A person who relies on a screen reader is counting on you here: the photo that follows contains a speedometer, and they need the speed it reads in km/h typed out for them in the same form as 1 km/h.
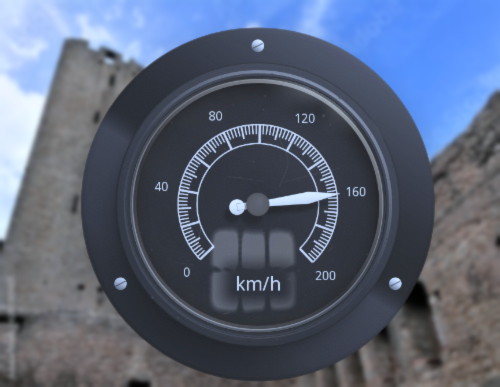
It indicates 160 km/h
